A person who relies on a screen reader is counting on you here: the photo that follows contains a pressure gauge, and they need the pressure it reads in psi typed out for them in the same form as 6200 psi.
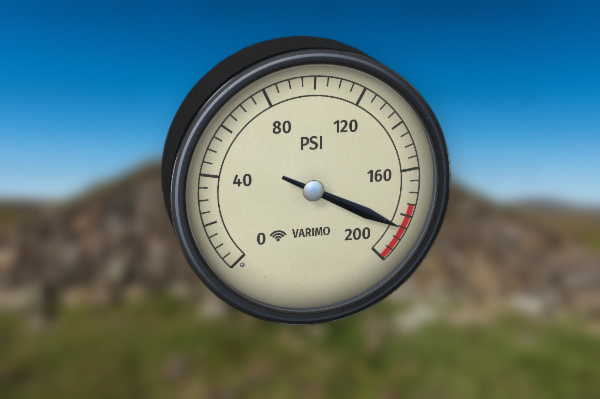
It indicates 185 psi
